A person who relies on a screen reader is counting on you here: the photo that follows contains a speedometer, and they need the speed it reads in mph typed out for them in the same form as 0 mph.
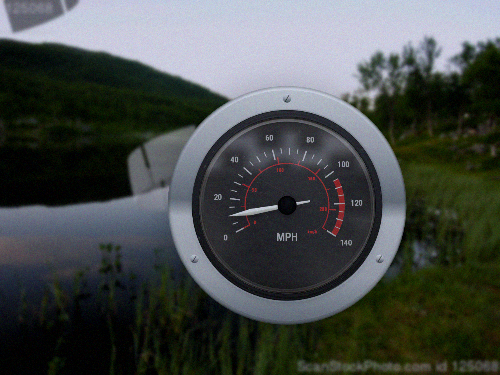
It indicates 10 mph
